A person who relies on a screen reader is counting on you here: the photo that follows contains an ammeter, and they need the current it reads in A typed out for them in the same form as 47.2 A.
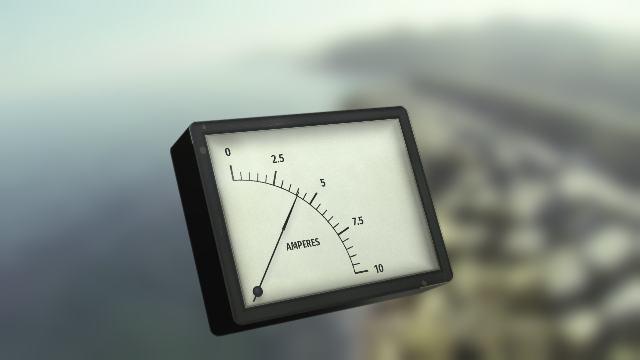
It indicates 4 A
